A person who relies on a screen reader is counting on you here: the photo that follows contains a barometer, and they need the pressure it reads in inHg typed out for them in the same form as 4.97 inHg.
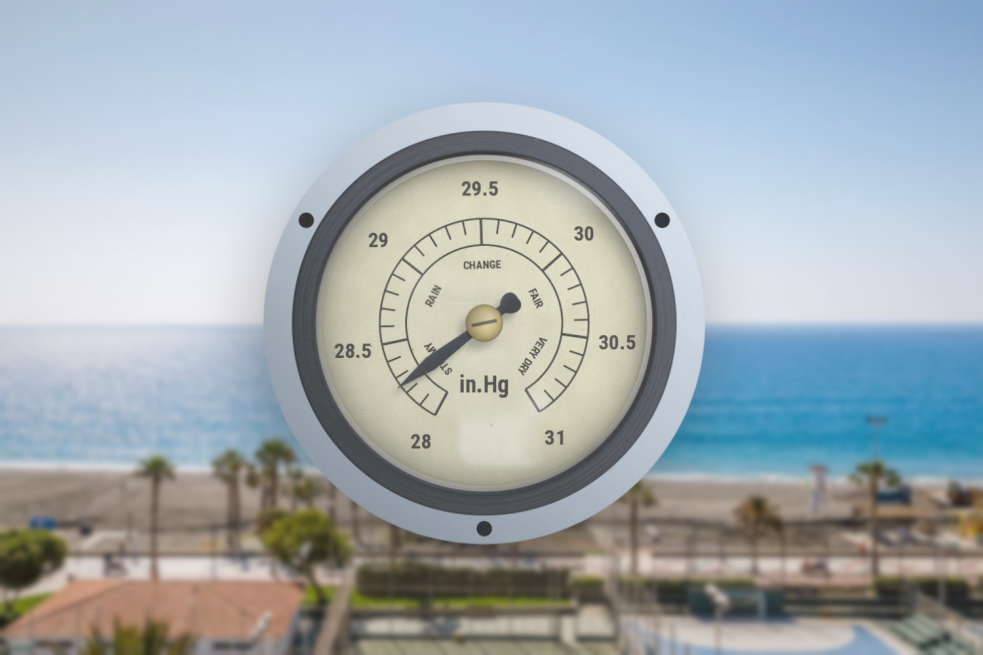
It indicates 28.25 inHg
